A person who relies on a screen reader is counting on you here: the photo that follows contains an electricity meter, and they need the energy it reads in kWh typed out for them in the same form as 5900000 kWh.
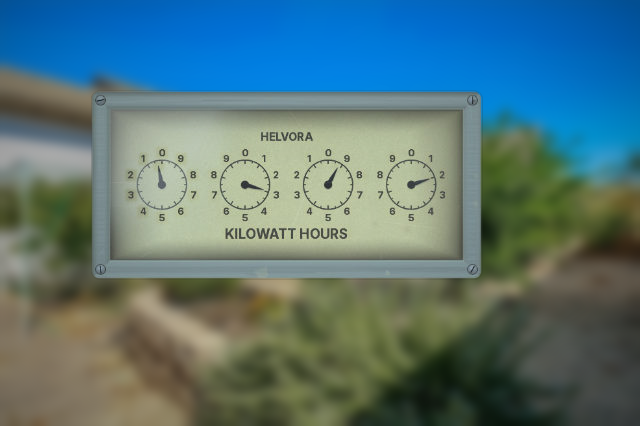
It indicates 292 kWh
